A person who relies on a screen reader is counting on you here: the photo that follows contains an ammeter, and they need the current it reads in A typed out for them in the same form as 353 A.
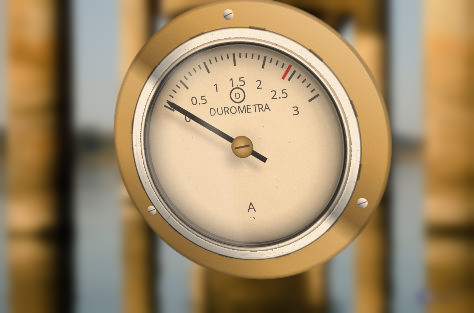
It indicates 0.1 A
